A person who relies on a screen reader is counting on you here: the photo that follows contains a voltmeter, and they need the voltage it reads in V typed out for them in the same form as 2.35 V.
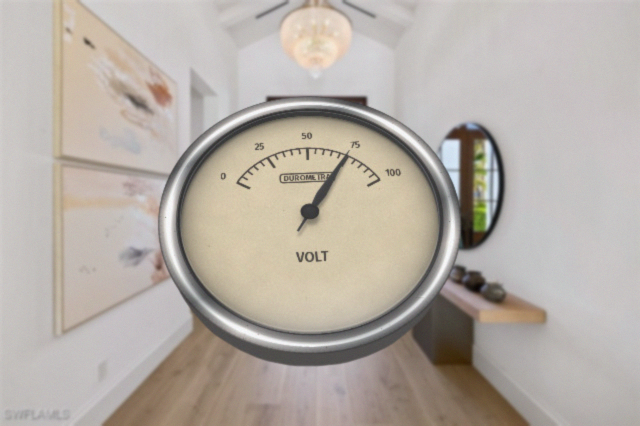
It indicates 75 V
